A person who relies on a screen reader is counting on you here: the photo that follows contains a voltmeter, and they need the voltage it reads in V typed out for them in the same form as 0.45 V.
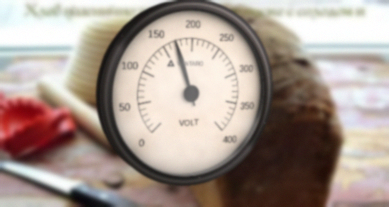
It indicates 170 V
